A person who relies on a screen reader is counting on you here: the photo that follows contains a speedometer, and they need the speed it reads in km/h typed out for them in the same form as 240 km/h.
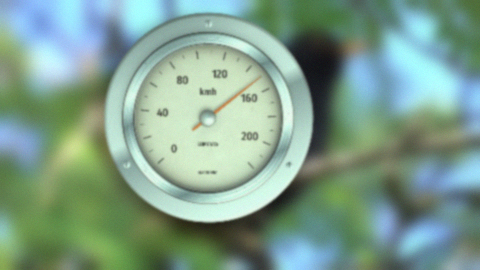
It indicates 150 km/h
